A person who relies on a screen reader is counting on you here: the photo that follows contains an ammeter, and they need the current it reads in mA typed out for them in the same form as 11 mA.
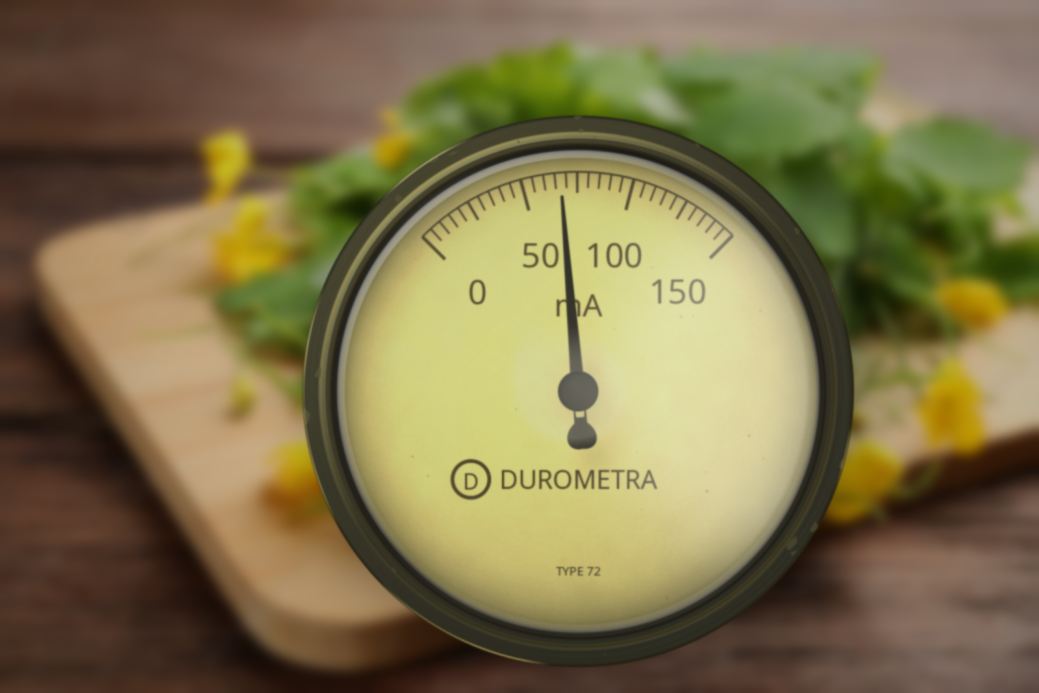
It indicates 67.5 mA
